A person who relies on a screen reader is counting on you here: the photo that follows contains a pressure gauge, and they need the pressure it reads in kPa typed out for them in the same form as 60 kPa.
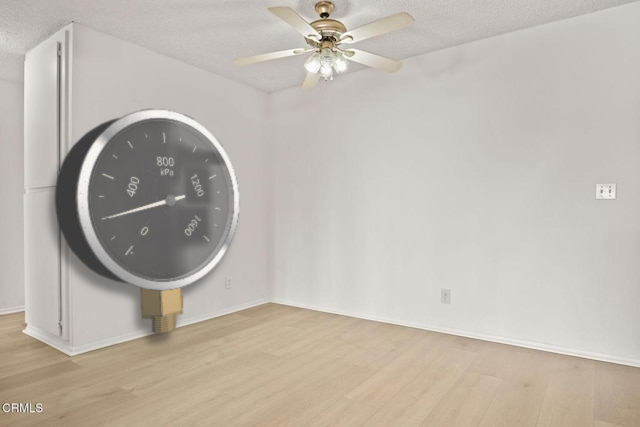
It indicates 200 kPa
